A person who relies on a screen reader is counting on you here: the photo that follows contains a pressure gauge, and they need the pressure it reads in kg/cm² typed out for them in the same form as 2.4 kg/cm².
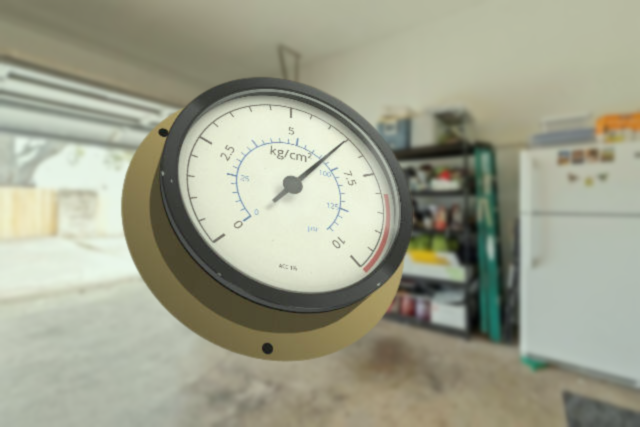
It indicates 6.5 kg/cm²
